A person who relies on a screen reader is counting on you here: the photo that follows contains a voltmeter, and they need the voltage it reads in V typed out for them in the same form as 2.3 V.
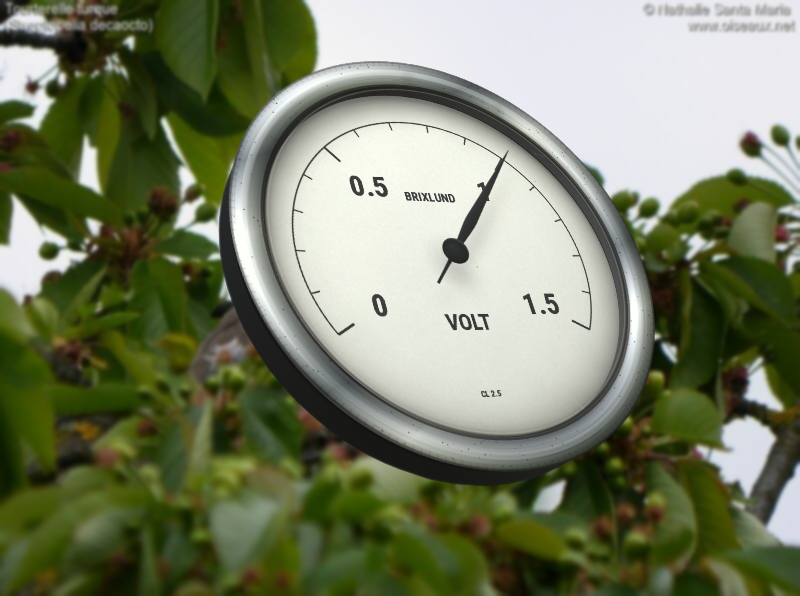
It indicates 1 V
